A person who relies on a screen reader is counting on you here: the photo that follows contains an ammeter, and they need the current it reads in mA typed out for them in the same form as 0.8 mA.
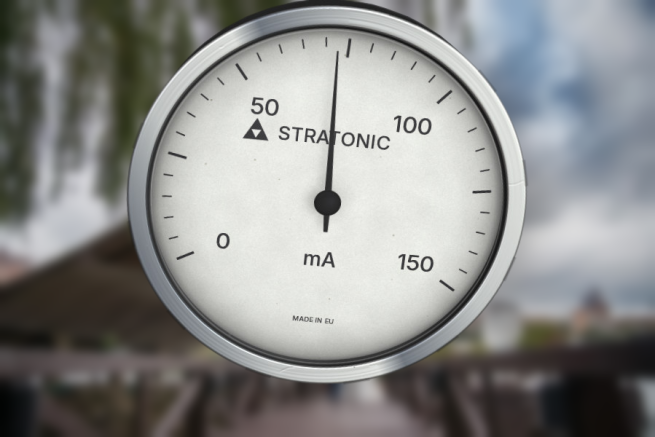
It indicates 72.5 mA
